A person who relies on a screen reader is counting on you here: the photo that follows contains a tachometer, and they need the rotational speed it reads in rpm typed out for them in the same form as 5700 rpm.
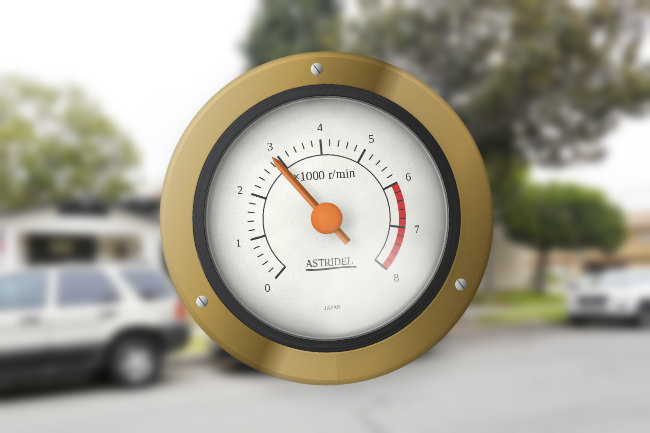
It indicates 2900 rpm
